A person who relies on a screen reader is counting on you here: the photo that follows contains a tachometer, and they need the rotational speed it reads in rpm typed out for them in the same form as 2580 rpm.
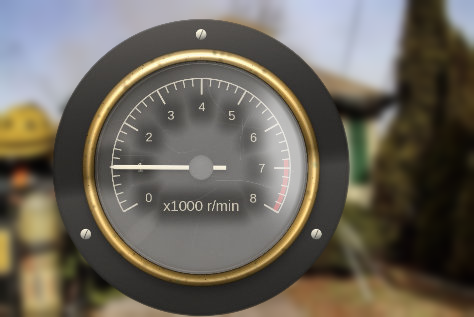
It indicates 1000 rpm
